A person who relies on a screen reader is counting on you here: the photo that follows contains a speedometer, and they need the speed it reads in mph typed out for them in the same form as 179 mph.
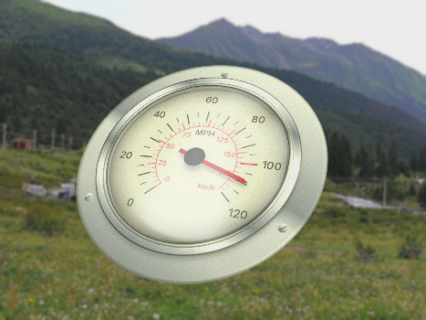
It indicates 110 mph
